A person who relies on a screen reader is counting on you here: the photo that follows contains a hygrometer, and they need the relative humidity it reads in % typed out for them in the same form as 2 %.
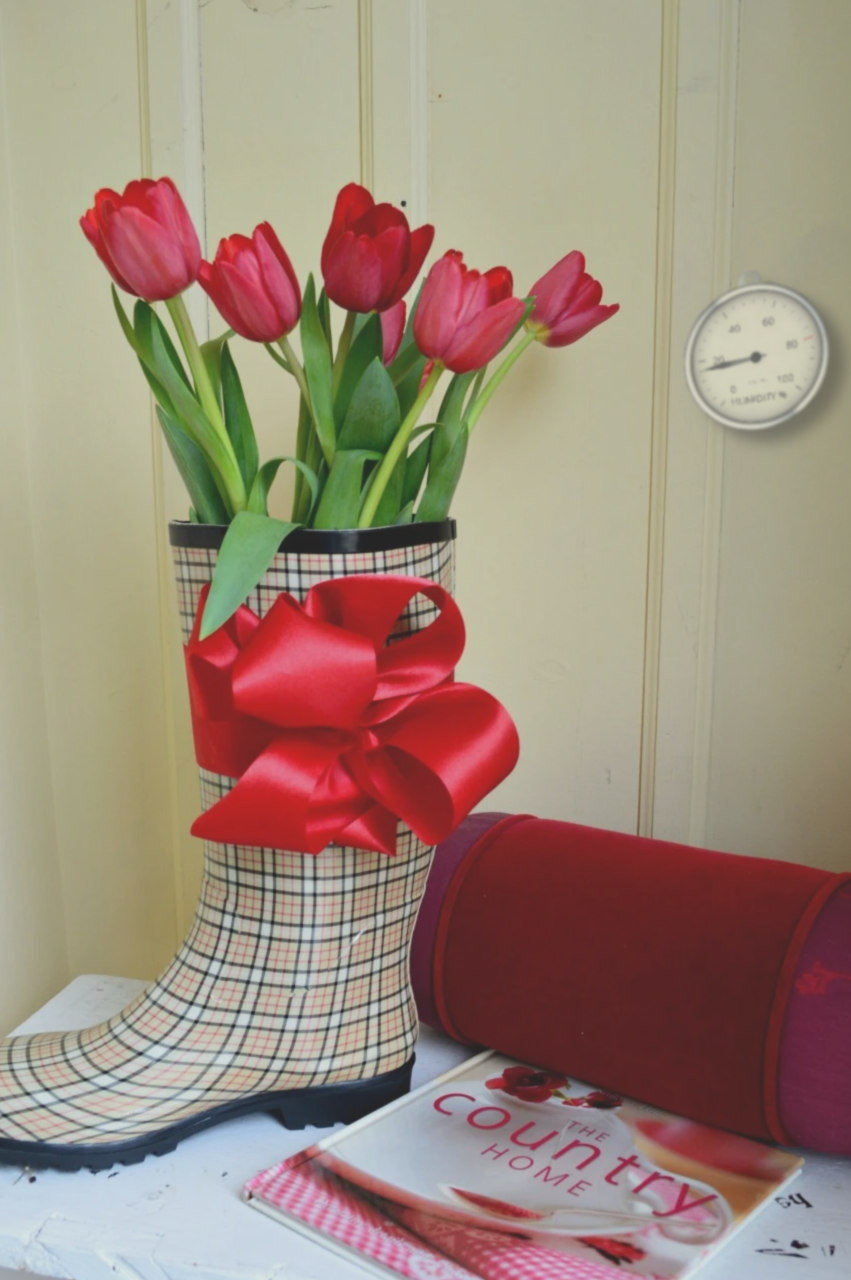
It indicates 16 %
